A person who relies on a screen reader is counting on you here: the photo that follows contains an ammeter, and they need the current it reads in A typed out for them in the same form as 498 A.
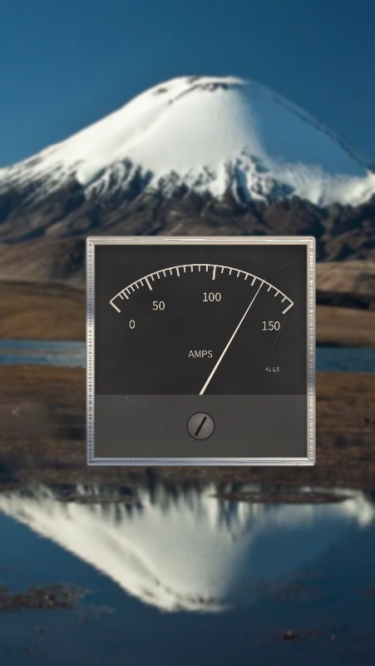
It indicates 130 A
